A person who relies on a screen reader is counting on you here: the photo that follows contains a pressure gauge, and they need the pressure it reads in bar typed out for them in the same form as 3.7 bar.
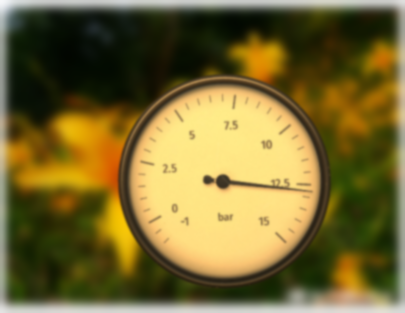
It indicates 12.75 bar
